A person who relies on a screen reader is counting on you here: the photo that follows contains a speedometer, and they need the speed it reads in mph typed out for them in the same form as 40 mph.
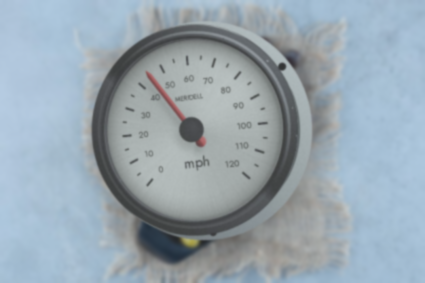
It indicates 45 mph
